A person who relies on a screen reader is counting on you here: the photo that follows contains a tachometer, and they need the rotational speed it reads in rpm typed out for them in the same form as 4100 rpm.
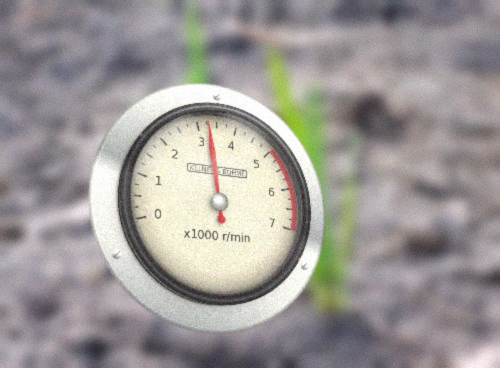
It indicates 3250 rpm
